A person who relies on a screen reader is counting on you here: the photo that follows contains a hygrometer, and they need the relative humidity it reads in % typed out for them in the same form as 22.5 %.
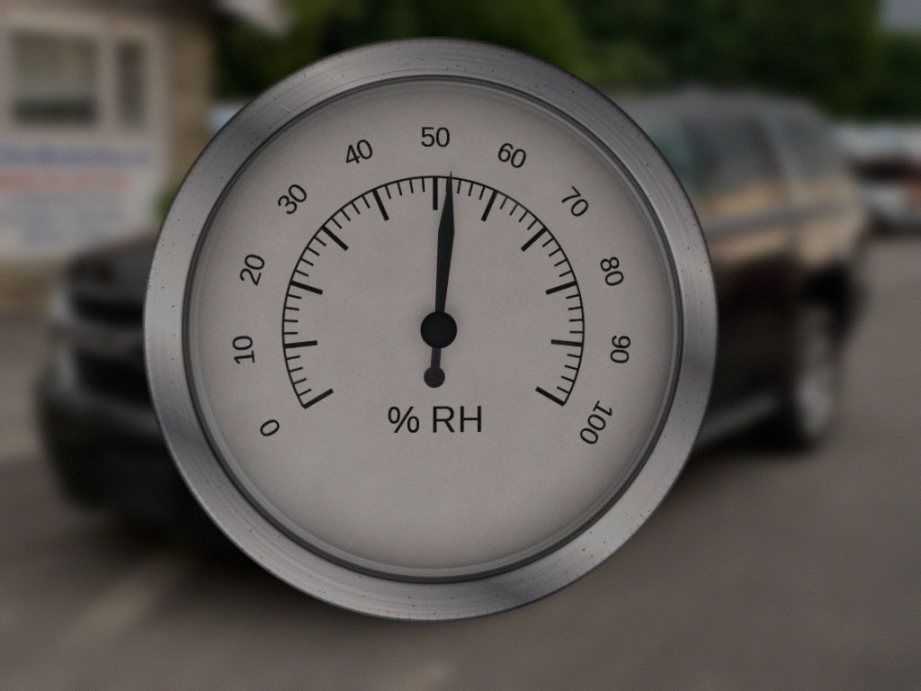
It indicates 52 %
